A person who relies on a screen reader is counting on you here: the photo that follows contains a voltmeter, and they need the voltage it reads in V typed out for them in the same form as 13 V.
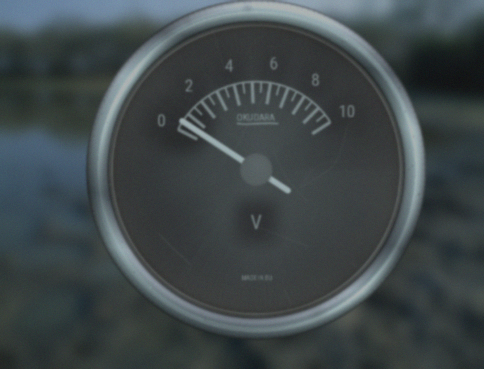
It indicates 0.5 V
